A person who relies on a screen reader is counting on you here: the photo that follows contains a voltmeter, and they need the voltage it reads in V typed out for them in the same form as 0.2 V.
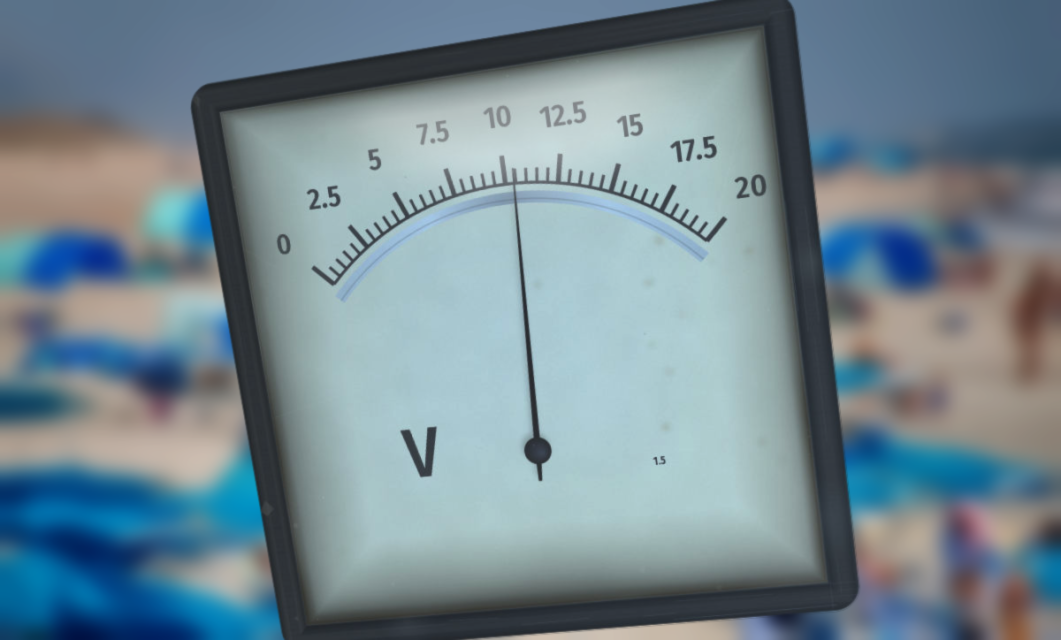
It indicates 10.5 V
